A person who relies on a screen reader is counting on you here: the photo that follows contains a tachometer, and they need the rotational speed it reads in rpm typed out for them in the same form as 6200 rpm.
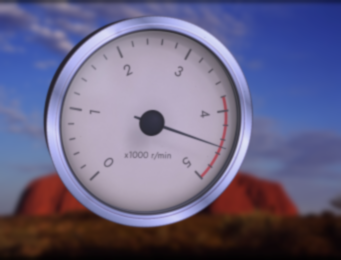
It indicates 4500 rpm
